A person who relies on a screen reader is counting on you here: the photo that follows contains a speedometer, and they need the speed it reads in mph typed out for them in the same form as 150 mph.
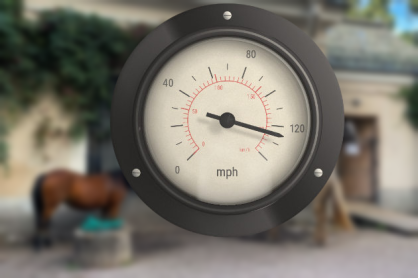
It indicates 125 mph
